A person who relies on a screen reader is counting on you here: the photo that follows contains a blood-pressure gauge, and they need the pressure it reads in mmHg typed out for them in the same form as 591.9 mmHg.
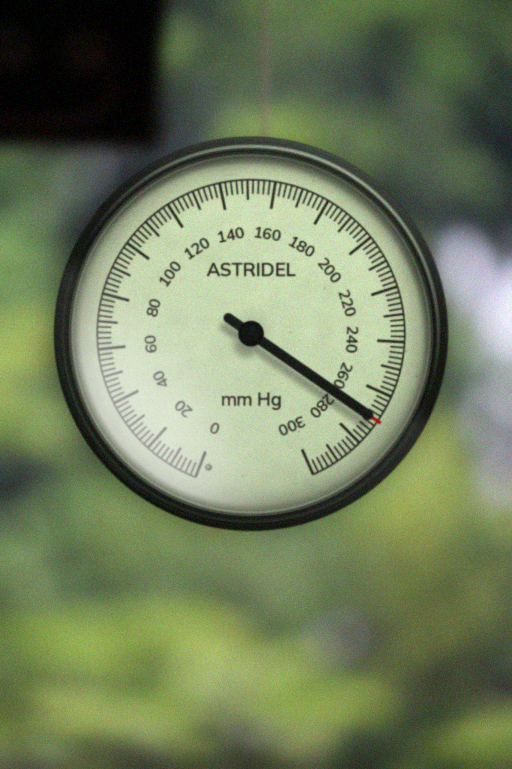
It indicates 270 mmHg
